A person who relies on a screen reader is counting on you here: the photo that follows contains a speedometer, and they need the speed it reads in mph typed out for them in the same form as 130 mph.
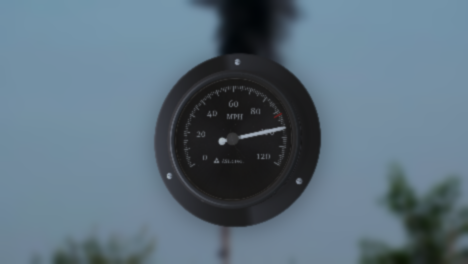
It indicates 100 mph
